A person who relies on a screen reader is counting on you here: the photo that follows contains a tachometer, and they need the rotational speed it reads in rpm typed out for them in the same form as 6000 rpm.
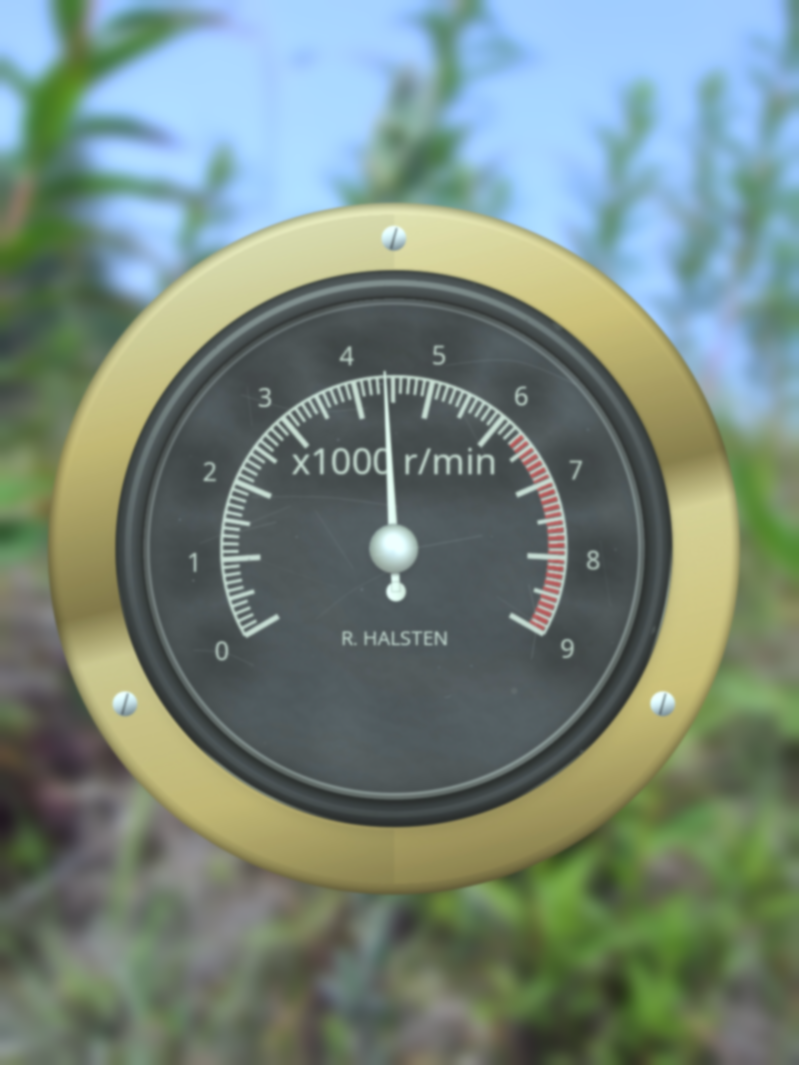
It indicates 4400 rpm
